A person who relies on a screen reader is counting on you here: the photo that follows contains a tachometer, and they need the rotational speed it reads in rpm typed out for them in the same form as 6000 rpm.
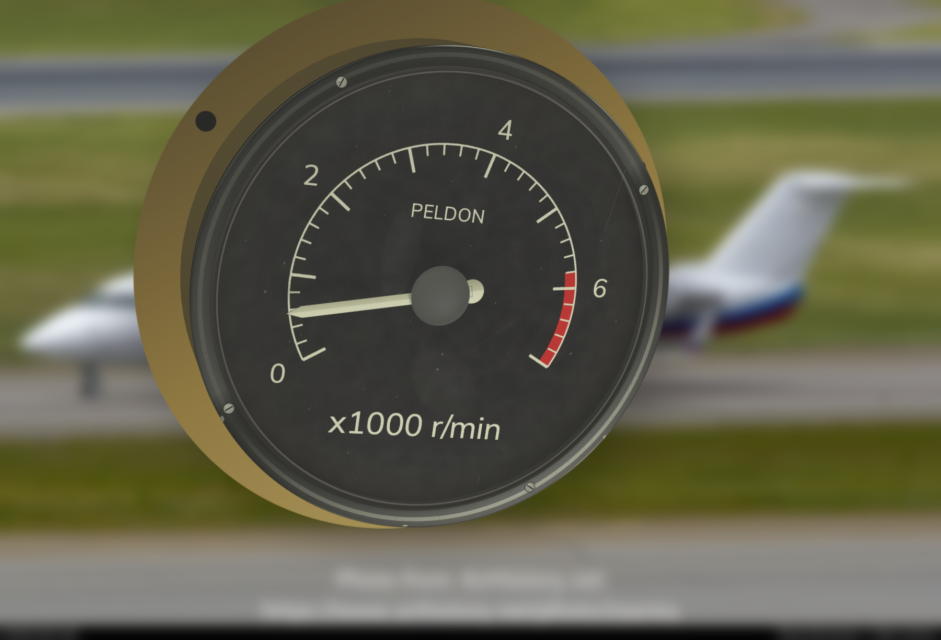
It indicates 600 rpm
